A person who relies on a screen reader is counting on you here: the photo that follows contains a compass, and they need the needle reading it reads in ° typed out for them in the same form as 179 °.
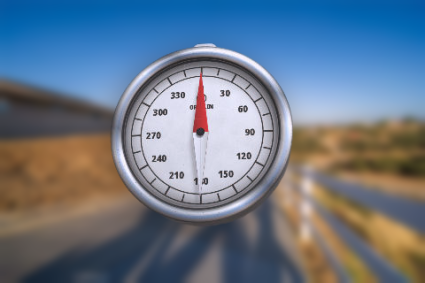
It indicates 0 °
